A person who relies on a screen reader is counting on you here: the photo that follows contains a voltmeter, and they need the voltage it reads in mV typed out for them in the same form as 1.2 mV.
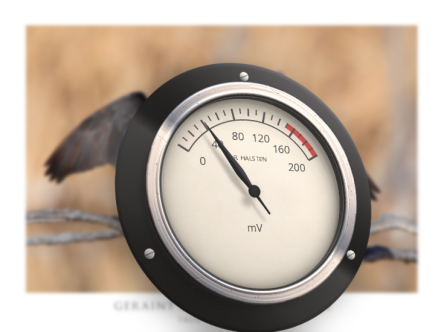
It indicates 40 mV
